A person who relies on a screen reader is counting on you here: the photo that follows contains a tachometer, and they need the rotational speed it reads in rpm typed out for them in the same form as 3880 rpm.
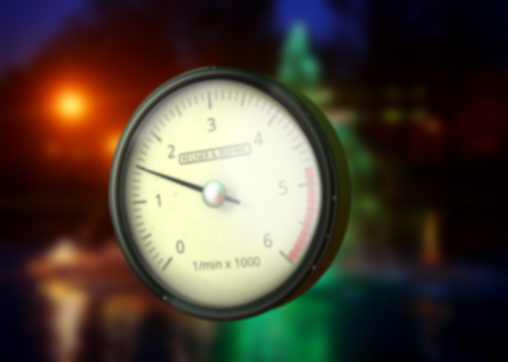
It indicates 1500 rpm
